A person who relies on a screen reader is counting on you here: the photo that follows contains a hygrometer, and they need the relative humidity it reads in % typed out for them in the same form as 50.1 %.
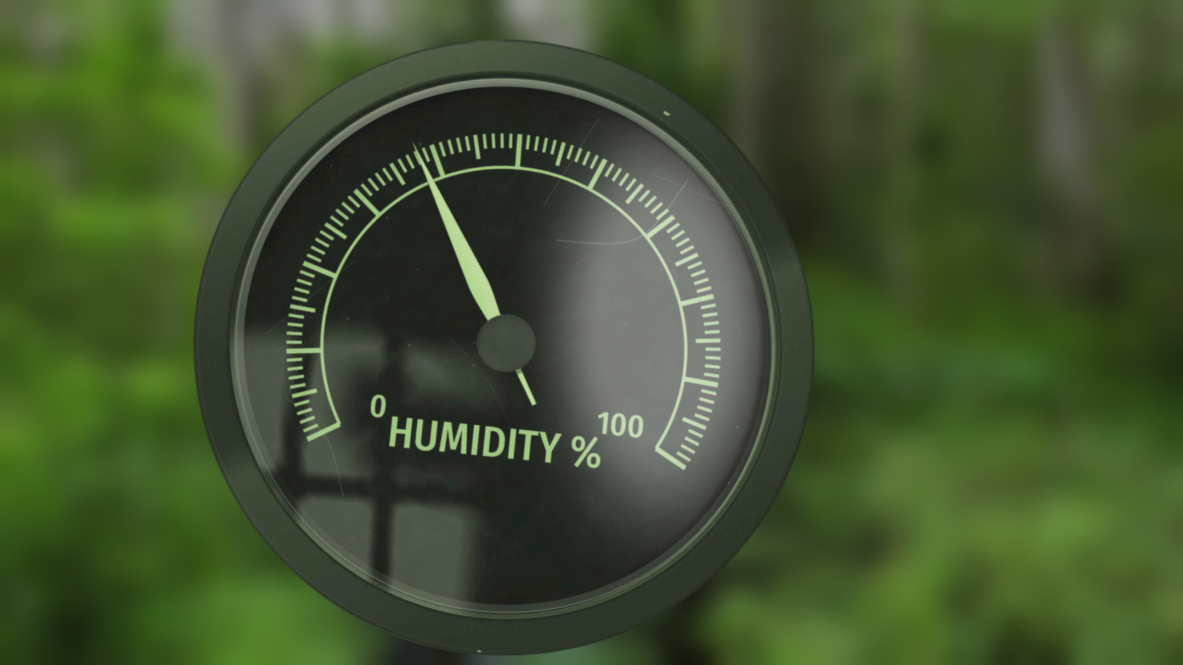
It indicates 38 %
